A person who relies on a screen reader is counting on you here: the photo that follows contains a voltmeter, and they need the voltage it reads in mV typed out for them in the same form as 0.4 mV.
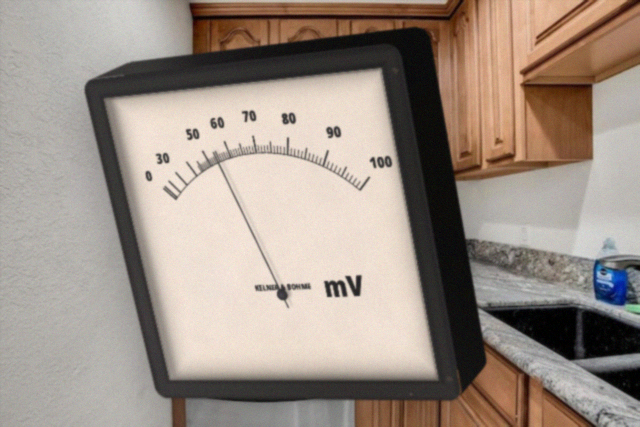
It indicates 55 mV
